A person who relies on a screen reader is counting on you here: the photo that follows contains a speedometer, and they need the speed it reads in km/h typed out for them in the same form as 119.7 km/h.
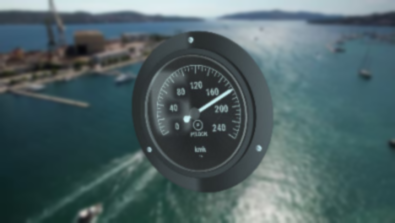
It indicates 180 km/h
